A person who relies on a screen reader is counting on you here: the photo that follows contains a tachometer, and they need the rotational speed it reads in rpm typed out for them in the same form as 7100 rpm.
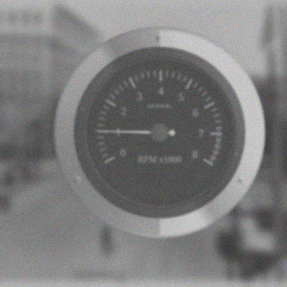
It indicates 1000 rpm
